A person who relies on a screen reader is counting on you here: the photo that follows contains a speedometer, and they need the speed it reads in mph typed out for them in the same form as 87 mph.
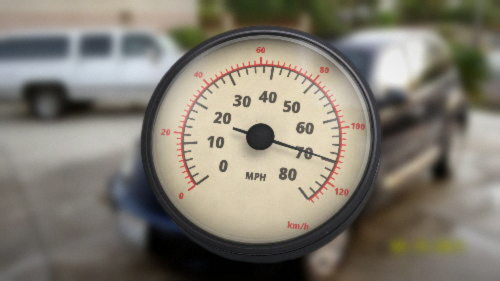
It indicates 70 mph
